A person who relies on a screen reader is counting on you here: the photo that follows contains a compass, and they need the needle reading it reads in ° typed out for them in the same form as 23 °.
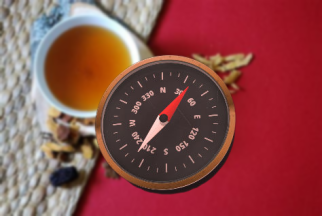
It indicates 40 °
